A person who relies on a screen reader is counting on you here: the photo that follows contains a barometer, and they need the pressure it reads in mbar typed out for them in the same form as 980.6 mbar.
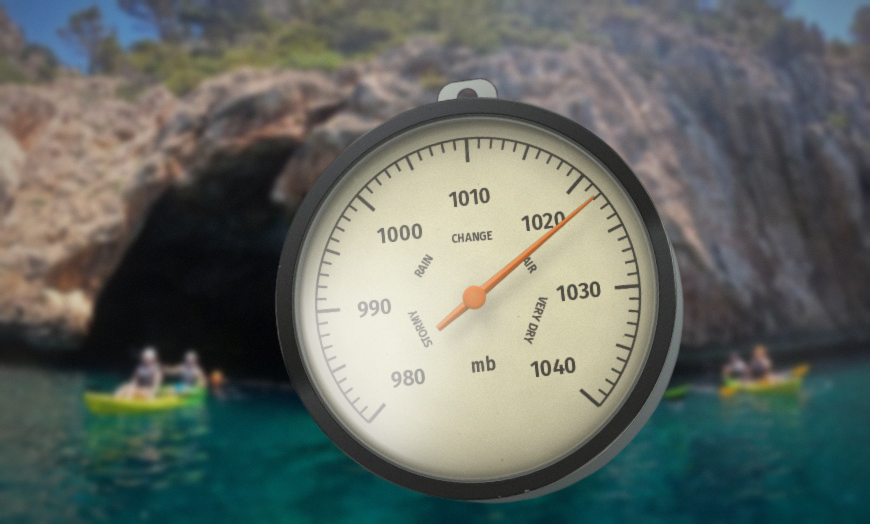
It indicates 1022 mbar
